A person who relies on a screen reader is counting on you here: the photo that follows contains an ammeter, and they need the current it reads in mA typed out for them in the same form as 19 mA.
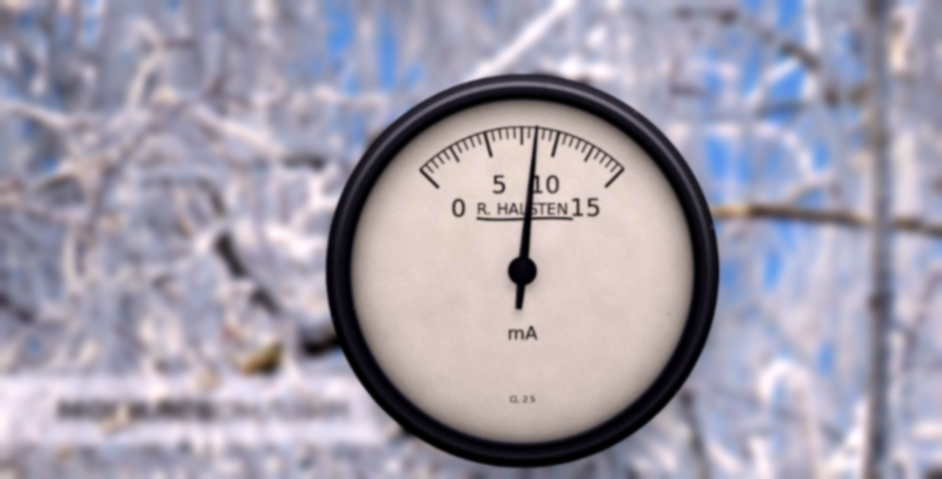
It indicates 8.5 mA
